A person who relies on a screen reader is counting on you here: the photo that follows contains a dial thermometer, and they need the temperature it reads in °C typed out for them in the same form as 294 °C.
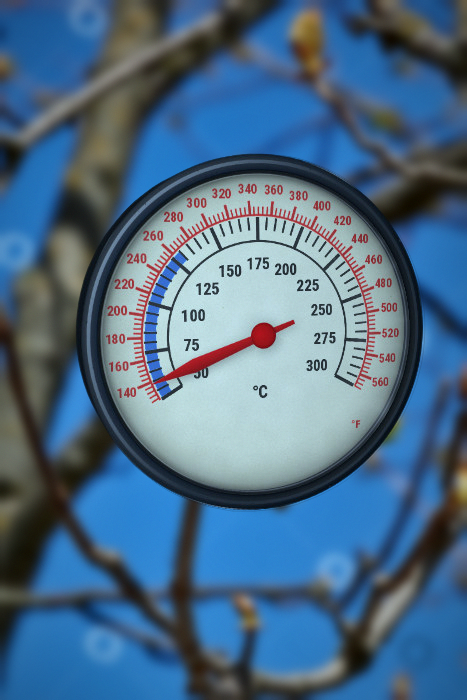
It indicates 60 °C
